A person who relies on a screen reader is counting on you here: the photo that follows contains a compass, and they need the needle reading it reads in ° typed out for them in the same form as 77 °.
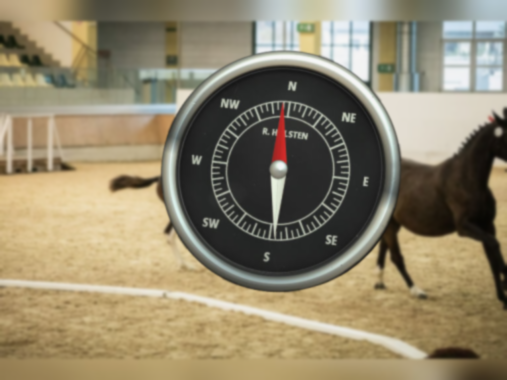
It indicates 355 °
